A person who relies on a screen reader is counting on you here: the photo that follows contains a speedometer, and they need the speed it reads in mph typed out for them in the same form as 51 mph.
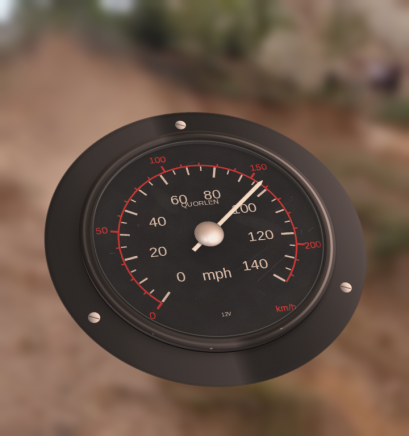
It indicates 97.5 mph
